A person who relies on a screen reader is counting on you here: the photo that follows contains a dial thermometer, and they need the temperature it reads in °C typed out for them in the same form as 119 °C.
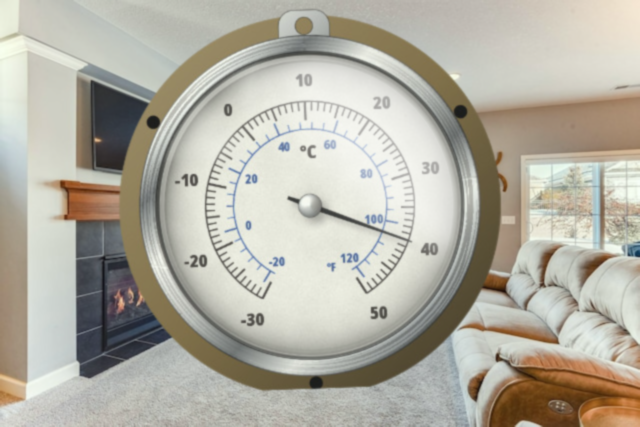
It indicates 40 °C
